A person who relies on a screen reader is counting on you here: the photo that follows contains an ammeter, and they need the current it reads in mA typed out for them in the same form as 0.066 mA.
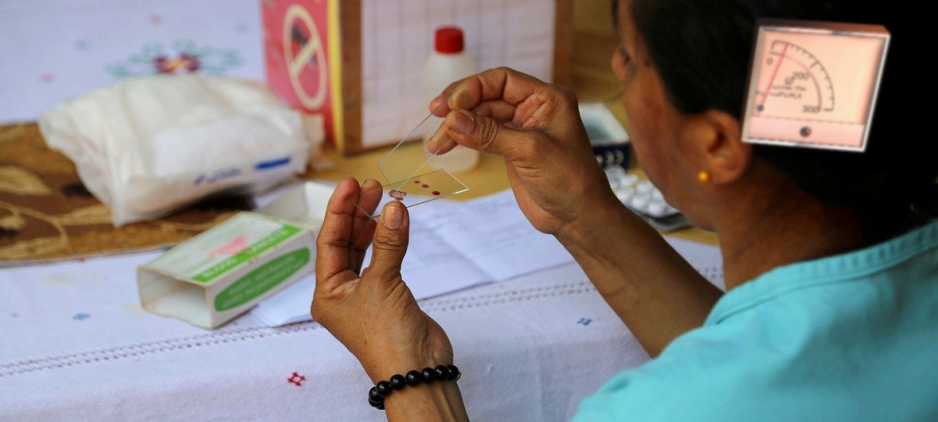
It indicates 100 mA
